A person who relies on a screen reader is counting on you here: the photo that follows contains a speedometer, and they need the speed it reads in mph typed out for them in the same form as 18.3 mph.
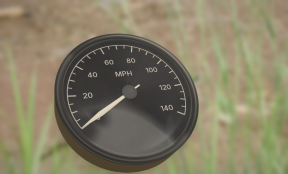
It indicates 0 mph
